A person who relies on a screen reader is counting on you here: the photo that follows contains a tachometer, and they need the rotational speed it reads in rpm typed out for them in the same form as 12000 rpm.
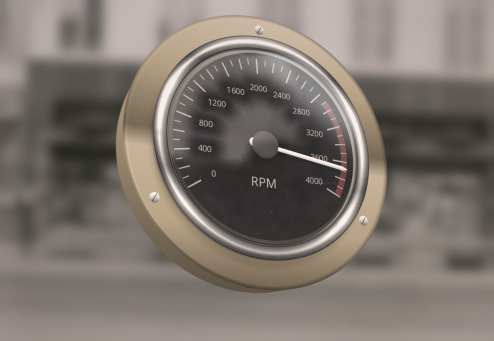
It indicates 3700 rpm
